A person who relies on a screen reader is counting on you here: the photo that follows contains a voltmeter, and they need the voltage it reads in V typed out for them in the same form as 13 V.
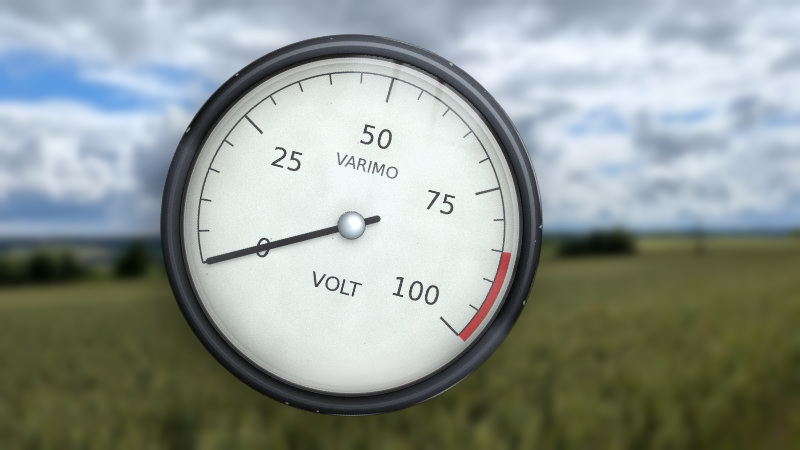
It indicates 0 V
